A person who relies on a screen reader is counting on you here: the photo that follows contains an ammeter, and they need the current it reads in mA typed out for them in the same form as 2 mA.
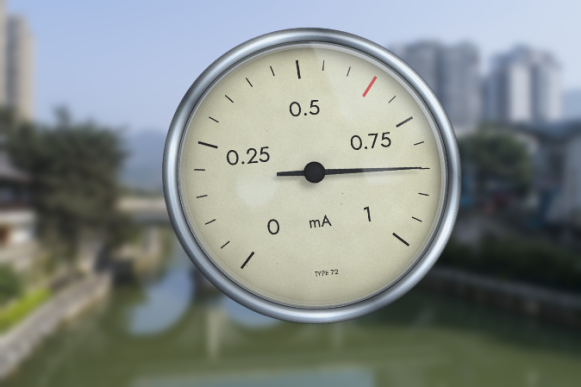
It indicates 0.85 mA
